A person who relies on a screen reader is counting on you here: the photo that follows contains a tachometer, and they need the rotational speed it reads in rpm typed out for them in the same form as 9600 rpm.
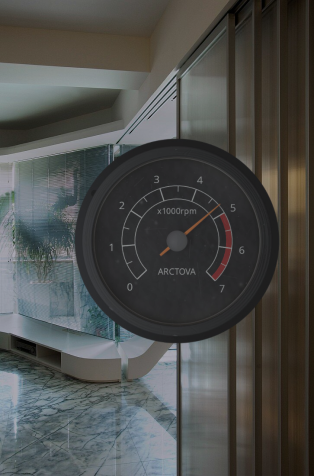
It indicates 4750 rpm
